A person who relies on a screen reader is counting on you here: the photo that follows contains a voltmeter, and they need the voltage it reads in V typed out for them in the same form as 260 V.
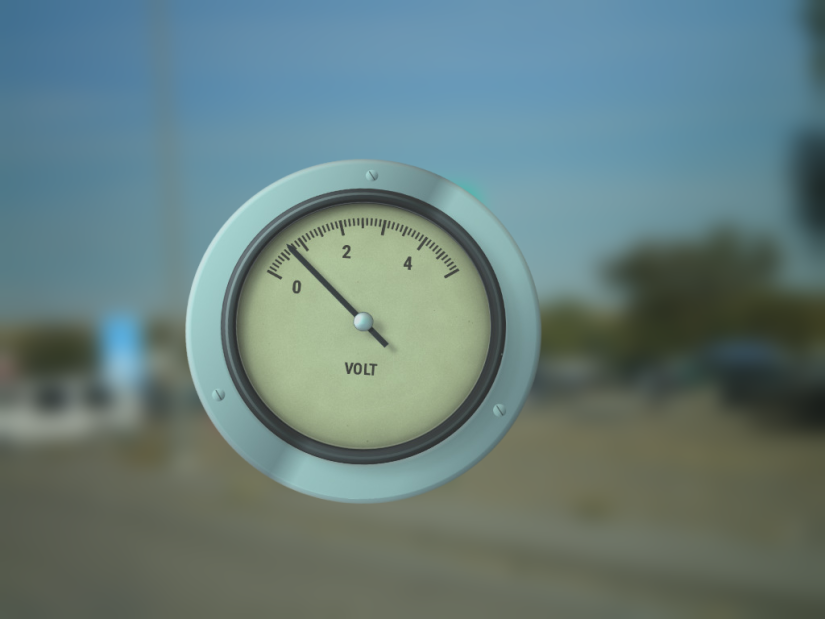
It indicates 0.7 V
